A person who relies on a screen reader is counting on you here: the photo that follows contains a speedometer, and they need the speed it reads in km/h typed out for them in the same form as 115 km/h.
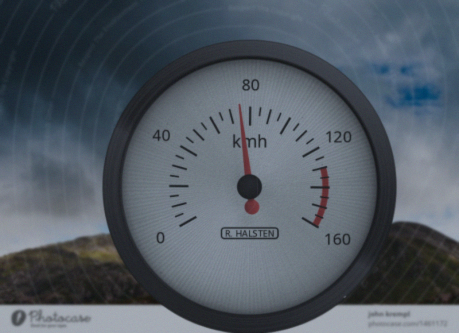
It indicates 75 km/h
